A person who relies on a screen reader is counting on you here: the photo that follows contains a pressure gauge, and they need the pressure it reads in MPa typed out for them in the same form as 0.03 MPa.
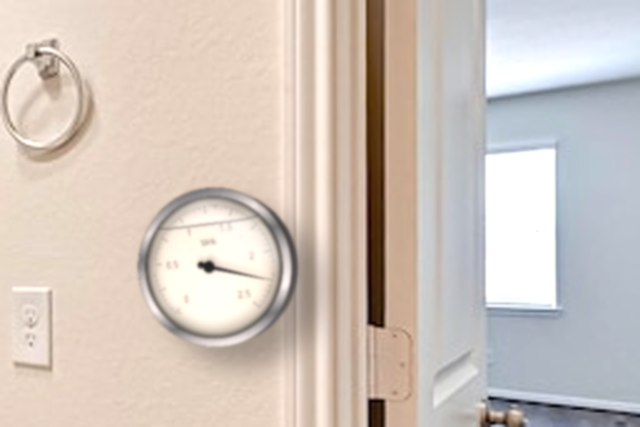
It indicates 2.25 MPa
